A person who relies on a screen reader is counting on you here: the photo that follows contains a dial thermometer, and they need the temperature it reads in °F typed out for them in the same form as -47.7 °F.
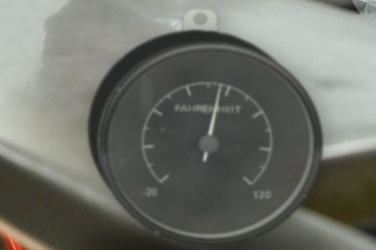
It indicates 55 °F
